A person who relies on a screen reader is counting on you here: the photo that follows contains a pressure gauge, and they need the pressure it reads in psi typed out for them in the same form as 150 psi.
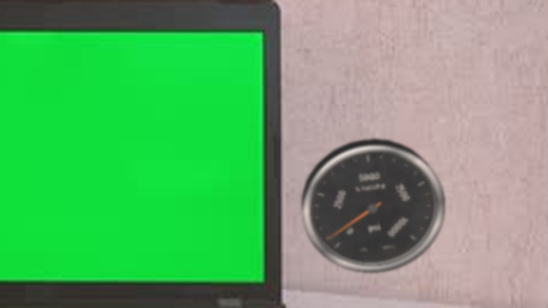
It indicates 500 psi
